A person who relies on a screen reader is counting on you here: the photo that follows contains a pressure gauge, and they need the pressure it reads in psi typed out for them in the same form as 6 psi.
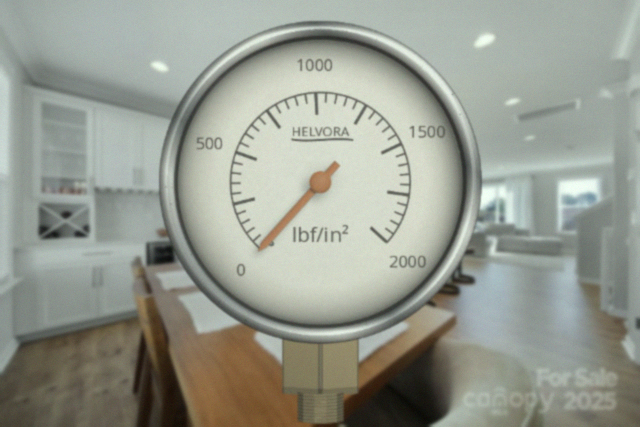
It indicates 0 psi
